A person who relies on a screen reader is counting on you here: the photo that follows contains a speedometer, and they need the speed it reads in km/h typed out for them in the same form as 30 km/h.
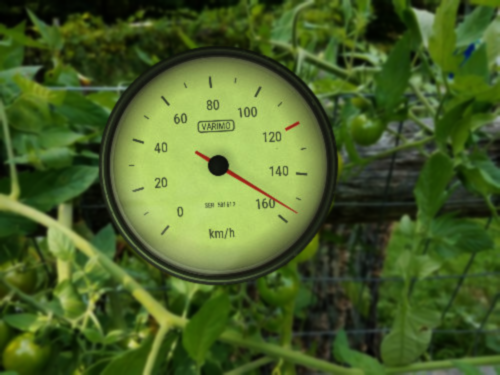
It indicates 155 km/h
